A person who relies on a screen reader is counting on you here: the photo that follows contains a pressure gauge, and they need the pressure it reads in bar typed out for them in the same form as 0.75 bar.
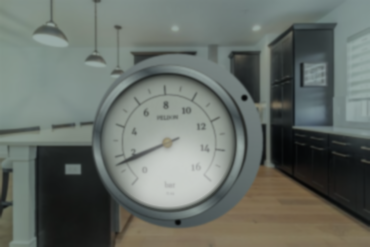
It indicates 1.5 bar
